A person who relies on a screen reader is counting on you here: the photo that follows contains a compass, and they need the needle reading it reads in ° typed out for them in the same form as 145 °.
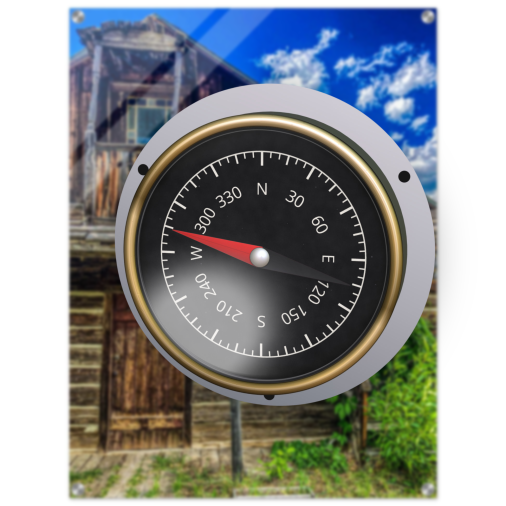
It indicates 285 °
